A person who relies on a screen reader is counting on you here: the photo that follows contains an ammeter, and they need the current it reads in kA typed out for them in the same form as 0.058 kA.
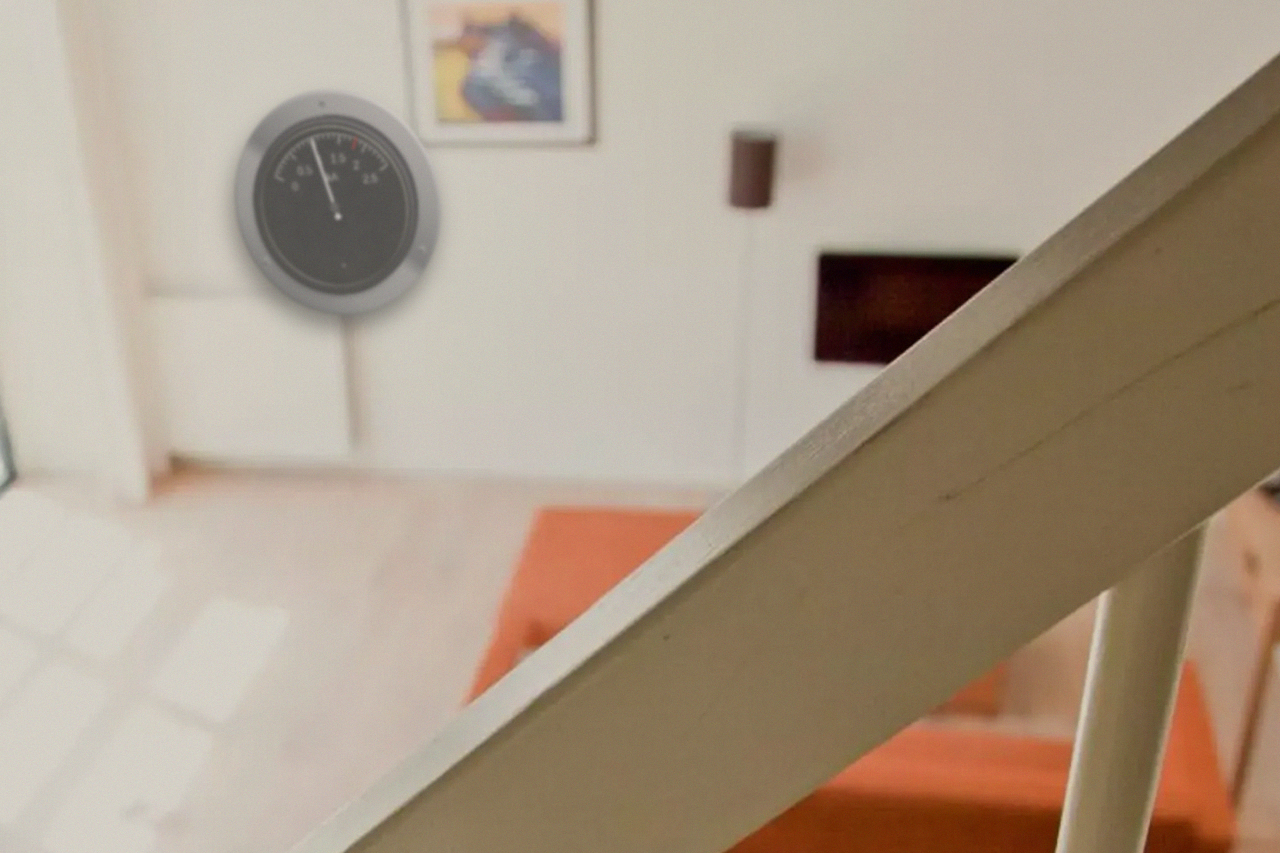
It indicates 1 kA
